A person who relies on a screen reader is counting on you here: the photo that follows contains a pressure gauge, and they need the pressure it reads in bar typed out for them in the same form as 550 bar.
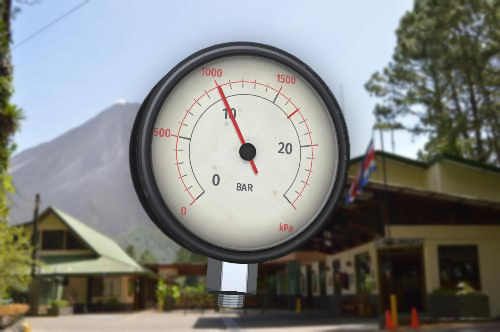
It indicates 10 bar
